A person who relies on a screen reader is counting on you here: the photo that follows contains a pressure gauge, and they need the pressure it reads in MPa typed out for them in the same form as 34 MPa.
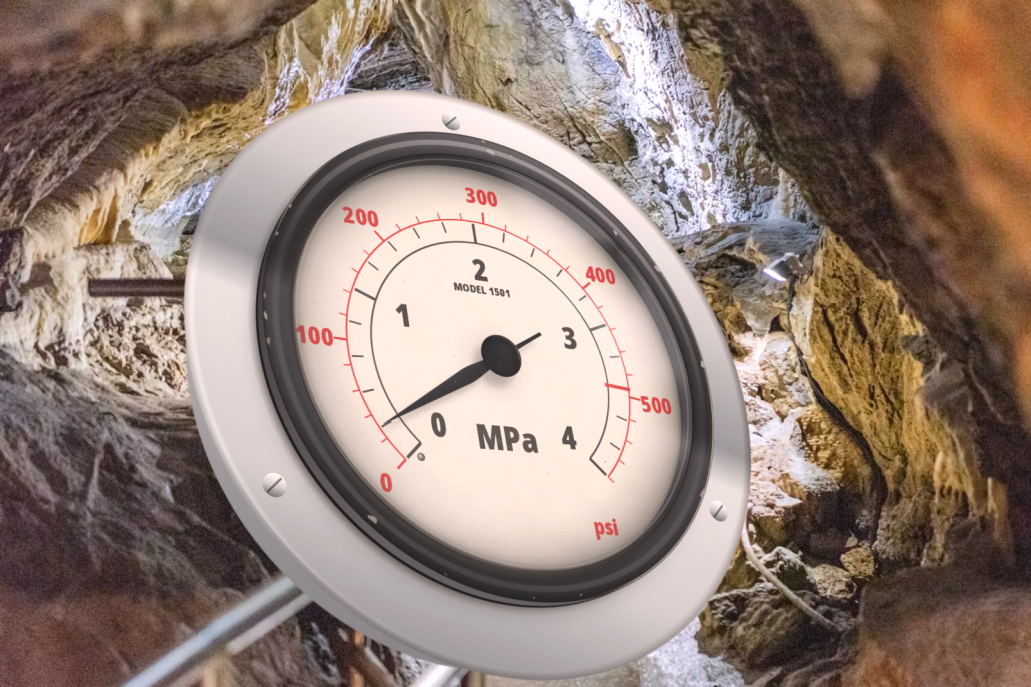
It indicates 0.2 MPa
